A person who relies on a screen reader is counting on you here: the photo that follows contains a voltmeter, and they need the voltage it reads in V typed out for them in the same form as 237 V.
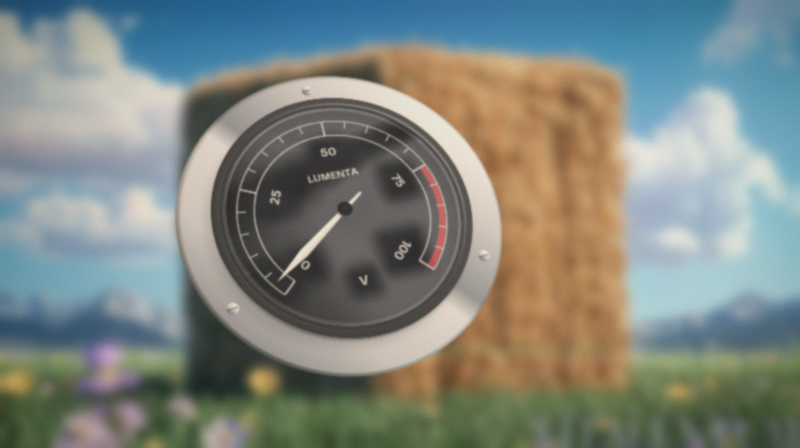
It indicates 2.5 V
